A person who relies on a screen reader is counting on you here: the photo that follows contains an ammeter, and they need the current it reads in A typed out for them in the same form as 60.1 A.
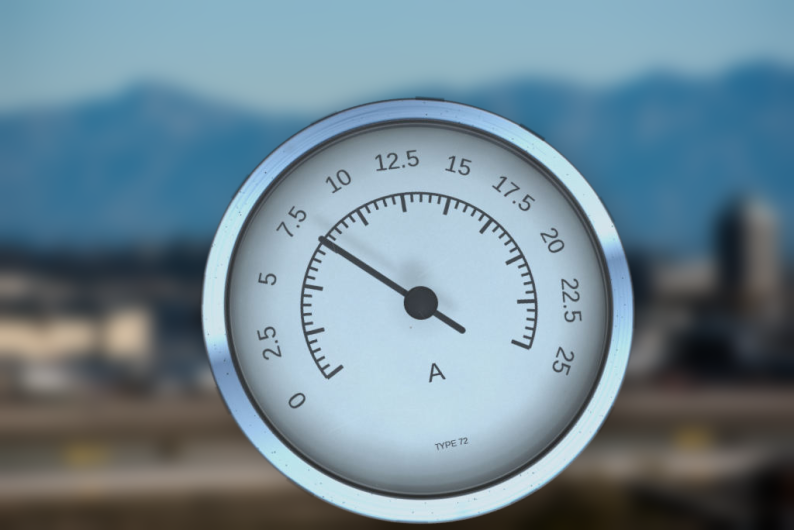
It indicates 7.5 A
